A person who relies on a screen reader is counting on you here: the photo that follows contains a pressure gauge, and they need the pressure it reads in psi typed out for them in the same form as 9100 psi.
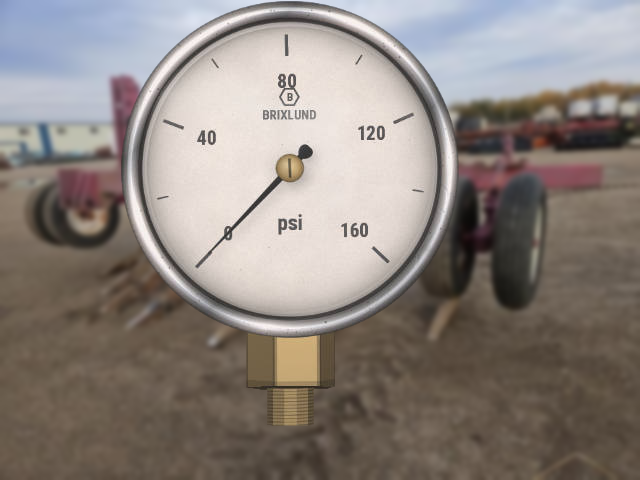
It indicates 0 psi
